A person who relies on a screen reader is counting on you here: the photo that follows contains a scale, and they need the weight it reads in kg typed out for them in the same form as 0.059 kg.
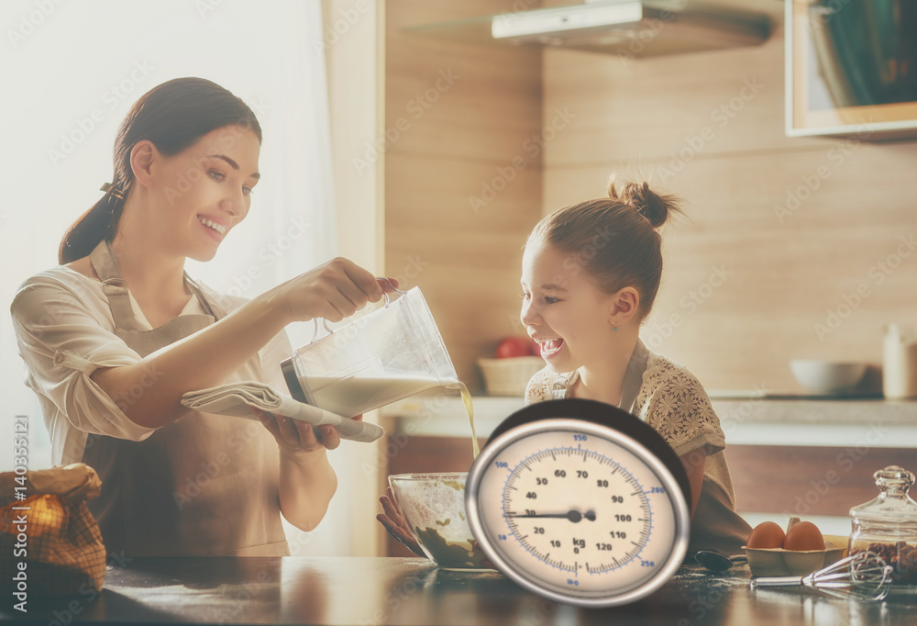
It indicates 30 kg
